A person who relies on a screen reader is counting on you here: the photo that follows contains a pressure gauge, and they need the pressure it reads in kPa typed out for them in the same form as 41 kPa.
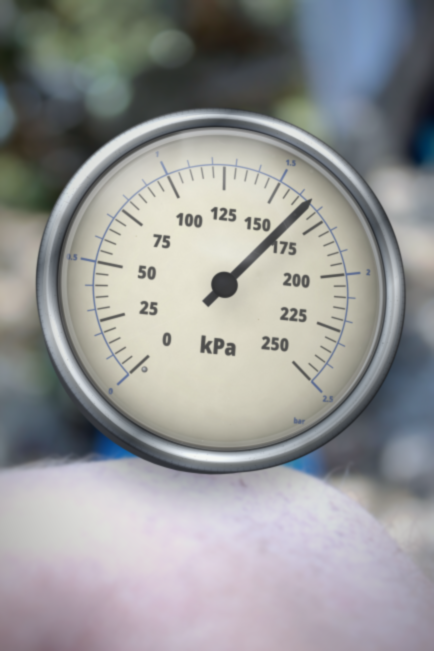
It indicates 165 kPa
